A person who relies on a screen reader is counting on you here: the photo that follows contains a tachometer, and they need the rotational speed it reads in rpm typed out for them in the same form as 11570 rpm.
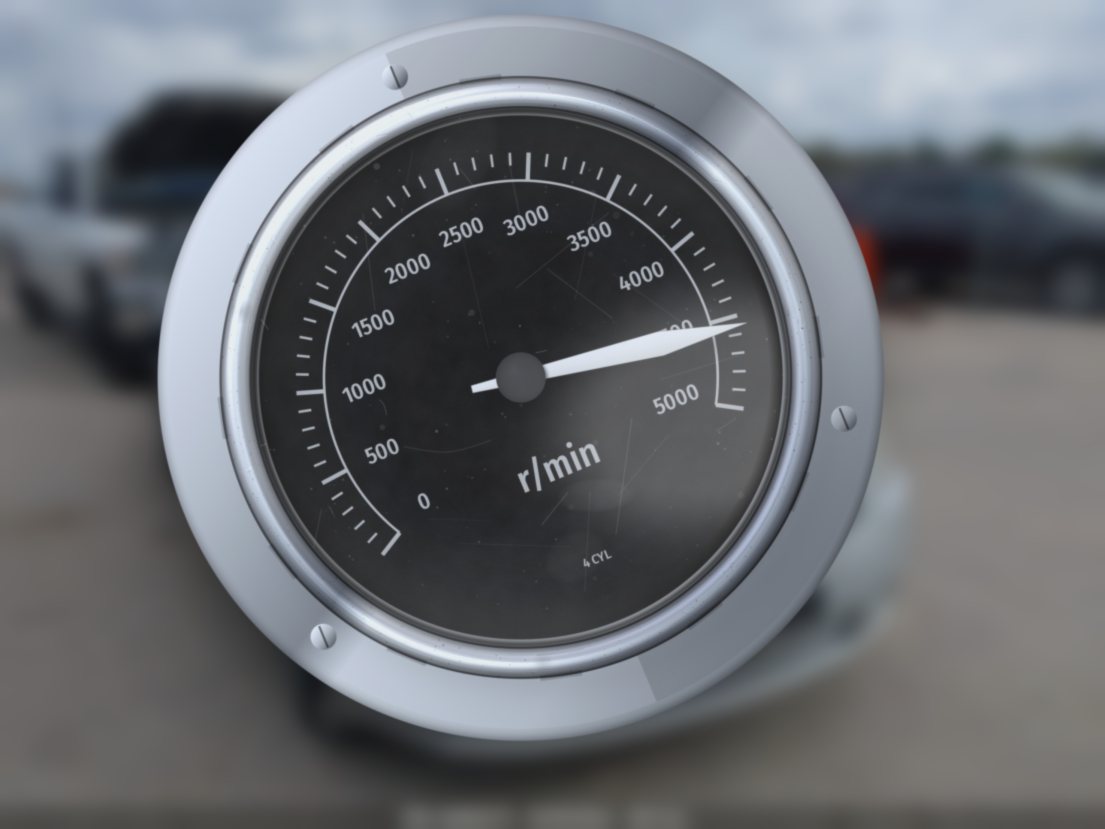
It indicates 4550 rpm
